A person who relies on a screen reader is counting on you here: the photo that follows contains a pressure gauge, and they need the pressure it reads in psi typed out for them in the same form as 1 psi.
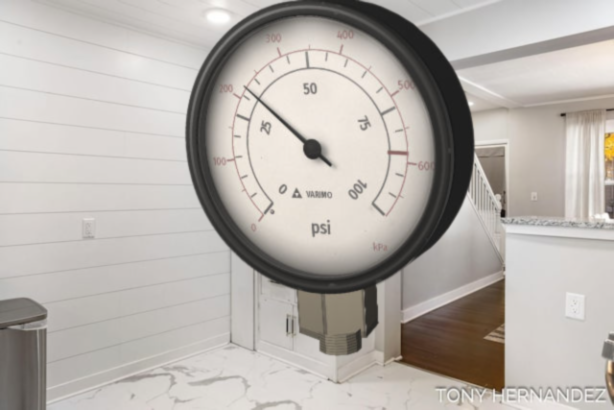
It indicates 32.5 psi
